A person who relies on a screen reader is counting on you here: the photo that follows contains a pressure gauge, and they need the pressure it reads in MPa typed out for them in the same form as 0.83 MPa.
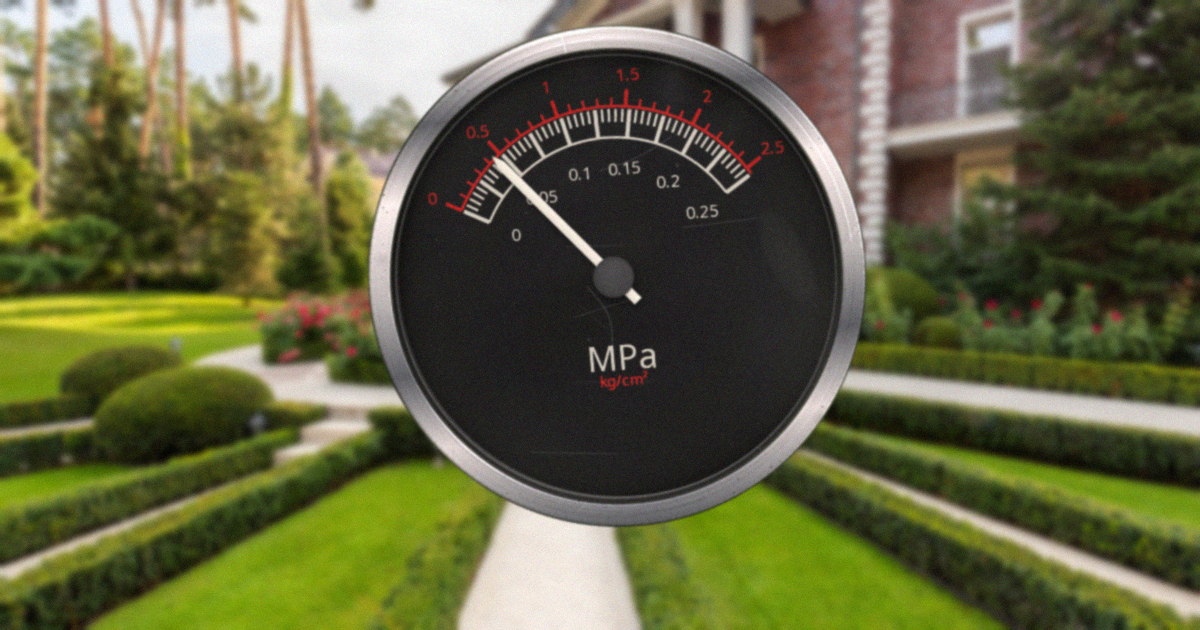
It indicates 0.045 MPa
